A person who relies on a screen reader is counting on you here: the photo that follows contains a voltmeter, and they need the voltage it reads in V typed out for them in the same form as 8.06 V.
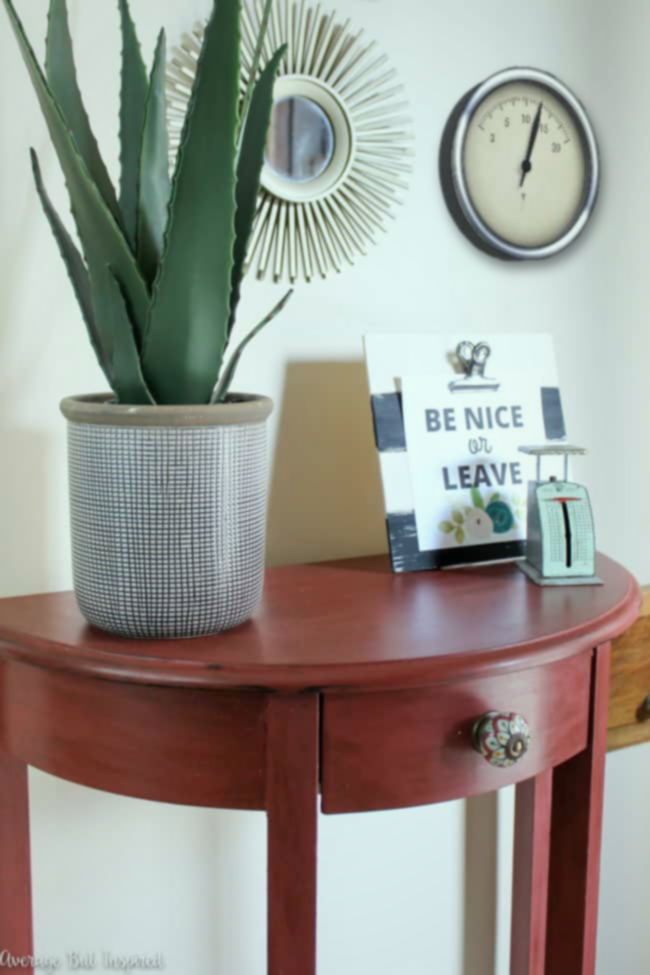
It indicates 12.5 V
